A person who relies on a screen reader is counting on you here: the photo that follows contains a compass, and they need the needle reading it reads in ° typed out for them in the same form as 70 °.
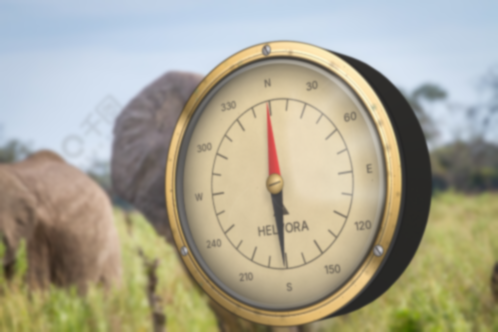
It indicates 0 °
